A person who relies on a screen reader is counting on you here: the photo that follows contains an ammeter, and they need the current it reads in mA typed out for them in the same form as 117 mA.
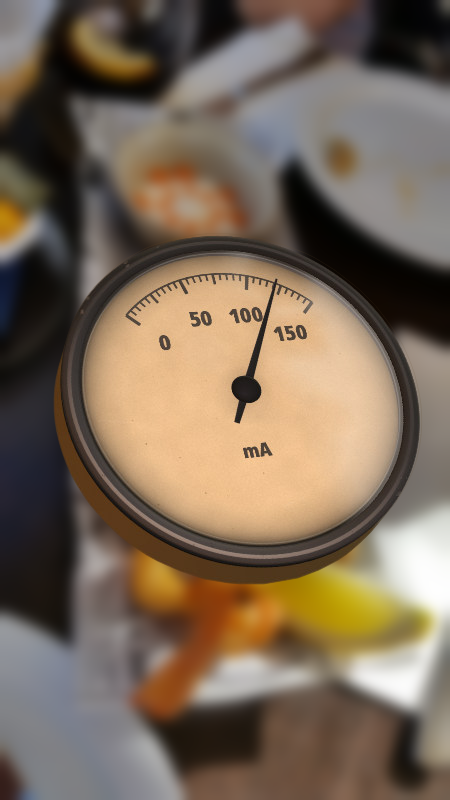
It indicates 120 mA
